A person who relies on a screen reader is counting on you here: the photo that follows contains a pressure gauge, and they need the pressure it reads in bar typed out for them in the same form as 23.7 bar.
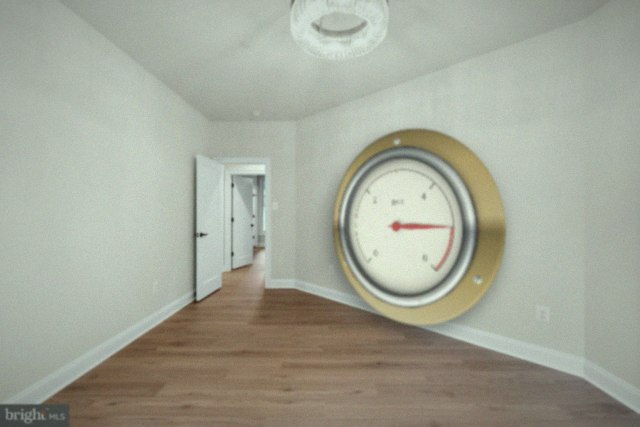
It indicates 5 bar
